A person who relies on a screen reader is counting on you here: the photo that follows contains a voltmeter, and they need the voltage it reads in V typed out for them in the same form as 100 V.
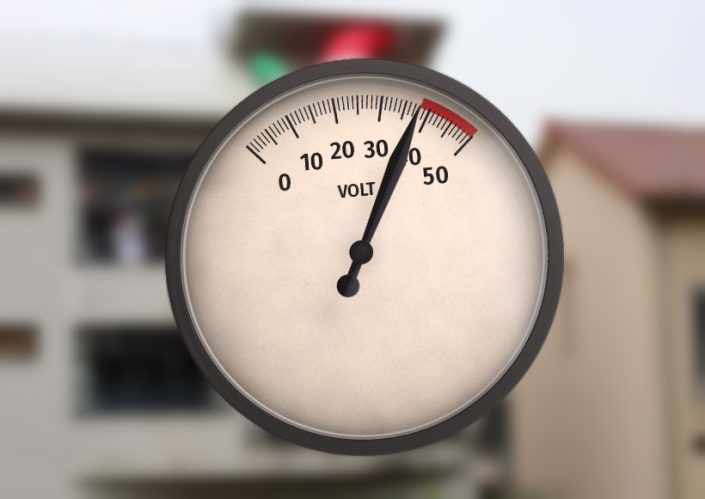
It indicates 38 V
